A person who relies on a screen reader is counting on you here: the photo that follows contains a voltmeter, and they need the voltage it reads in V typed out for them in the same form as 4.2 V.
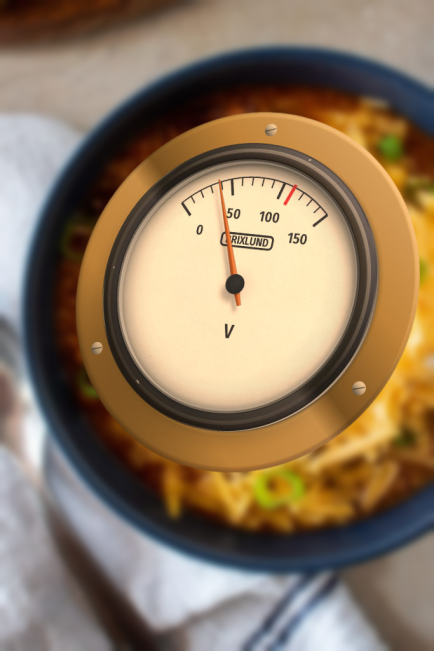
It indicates 40 V
